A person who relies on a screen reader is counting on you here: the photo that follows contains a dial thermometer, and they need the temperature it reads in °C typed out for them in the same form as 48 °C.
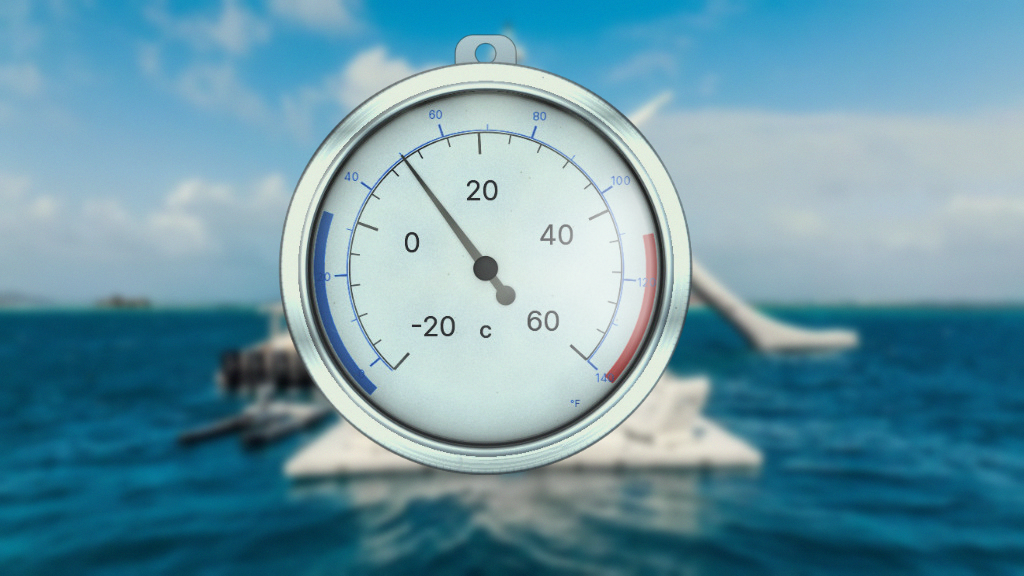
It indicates 10 °C
